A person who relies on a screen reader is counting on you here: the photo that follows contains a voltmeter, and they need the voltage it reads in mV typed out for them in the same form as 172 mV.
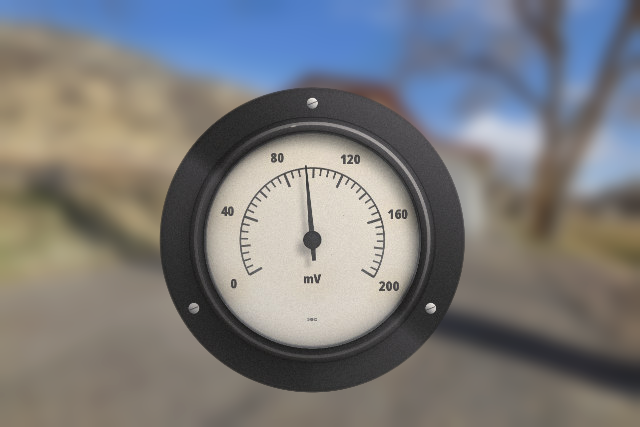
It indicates 95 mV
